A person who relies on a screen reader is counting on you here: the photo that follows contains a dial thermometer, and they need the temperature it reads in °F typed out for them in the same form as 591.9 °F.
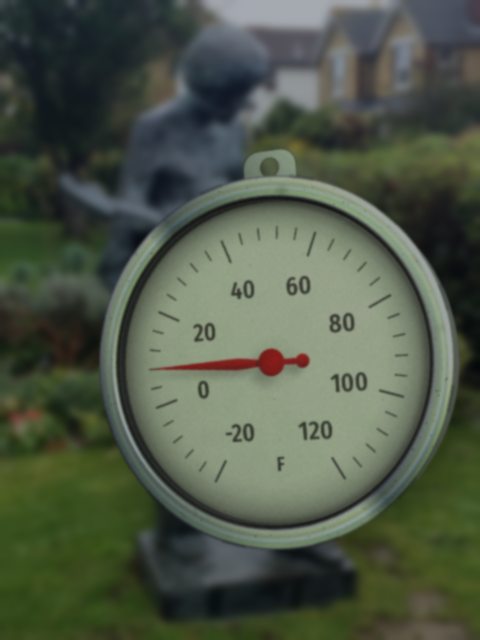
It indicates 8 °F
